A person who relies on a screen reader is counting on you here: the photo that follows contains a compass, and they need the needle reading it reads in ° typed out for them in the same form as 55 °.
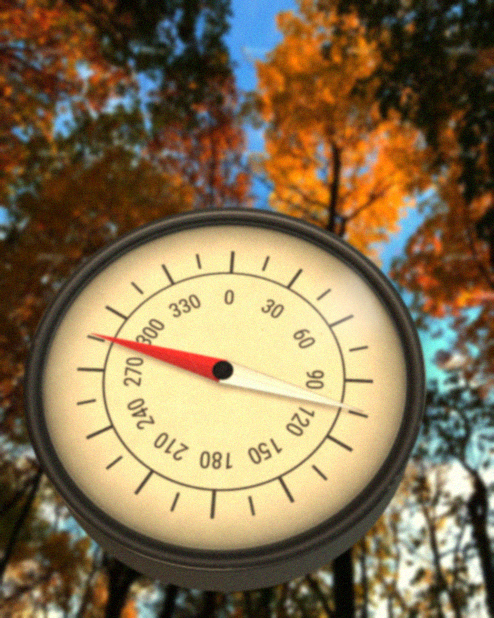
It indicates 285 °
